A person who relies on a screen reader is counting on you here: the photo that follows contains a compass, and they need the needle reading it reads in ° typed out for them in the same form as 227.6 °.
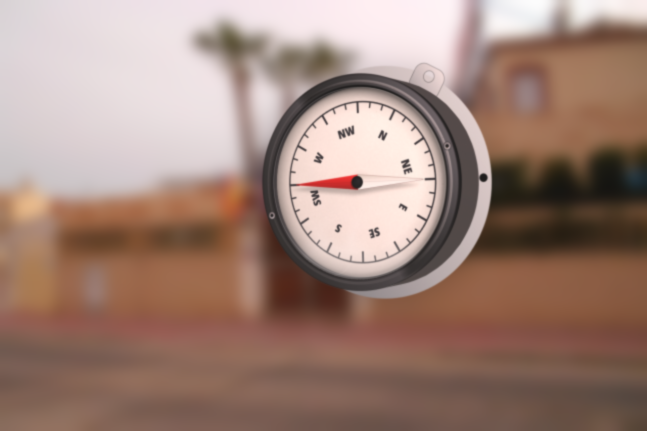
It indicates 240 °
